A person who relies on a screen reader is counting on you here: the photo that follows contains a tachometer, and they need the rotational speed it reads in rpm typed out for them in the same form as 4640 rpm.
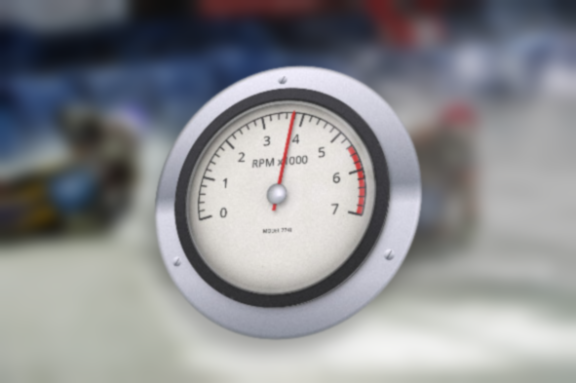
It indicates 3800 rpm
